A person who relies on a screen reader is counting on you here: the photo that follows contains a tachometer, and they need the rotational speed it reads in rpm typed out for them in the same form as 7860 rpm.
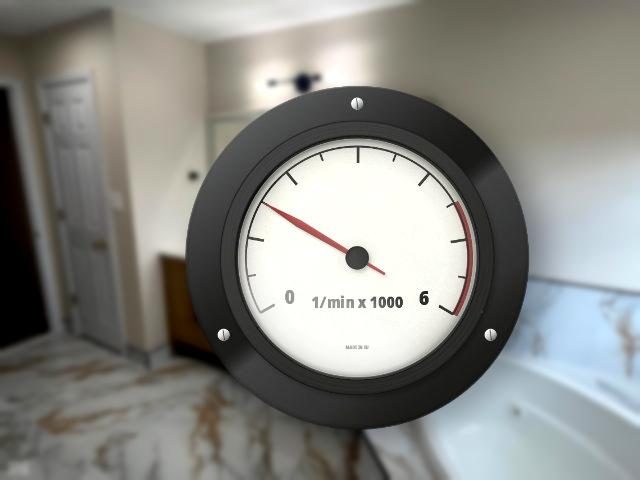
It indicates 1500 rpm
